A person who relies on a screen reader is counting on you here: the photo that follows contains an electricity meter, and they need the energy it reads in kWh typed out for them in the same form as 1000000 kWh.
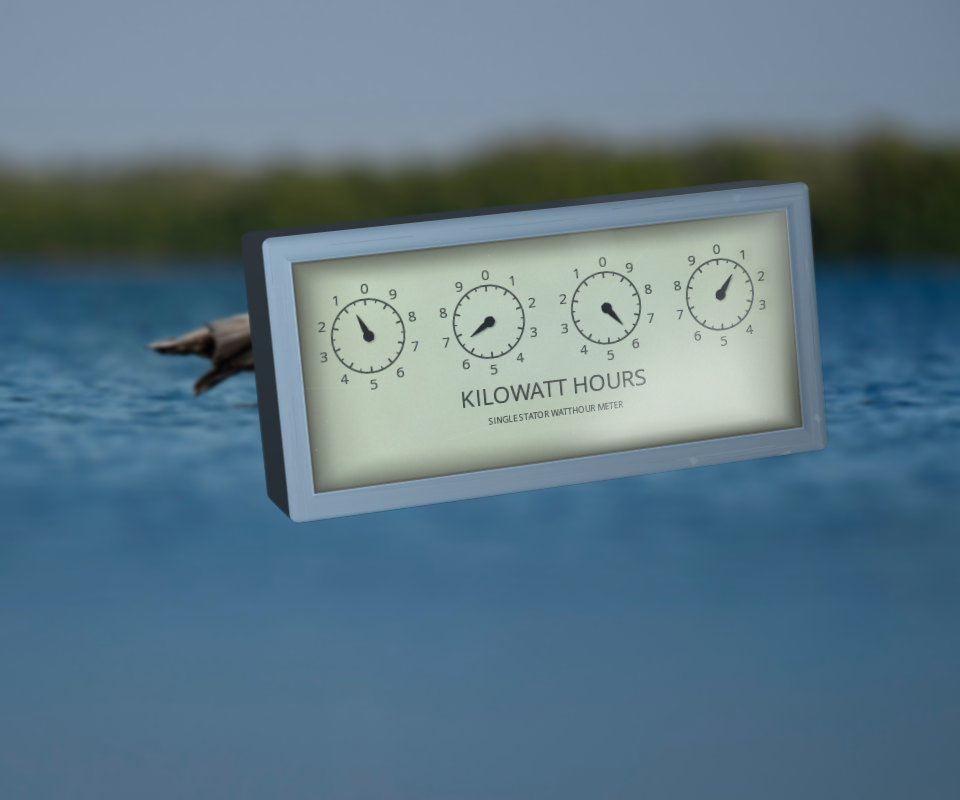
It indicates 661 kWh
